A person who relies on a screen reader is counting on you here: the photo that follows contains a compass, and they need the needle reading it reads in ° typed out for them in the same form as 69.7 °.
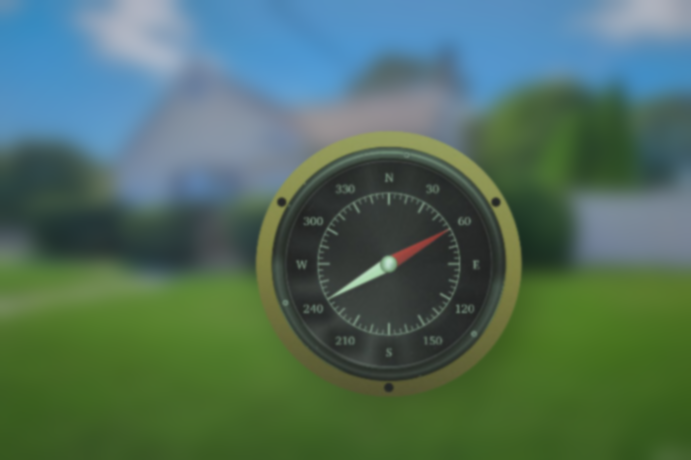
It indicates 60 °
